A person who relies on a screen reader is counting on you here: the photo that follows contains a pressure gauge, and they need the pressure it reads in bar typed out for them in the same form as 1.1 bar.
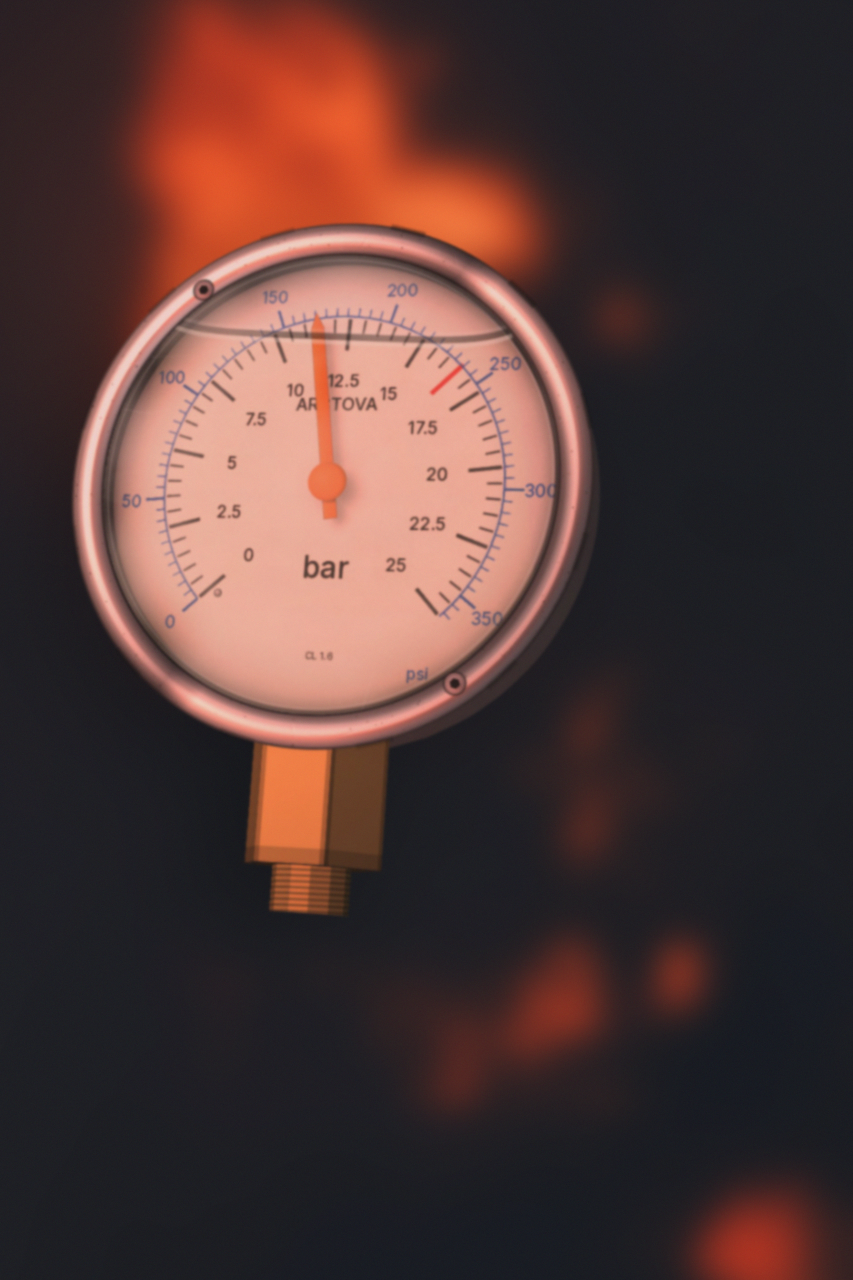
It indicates 11.5 bar
